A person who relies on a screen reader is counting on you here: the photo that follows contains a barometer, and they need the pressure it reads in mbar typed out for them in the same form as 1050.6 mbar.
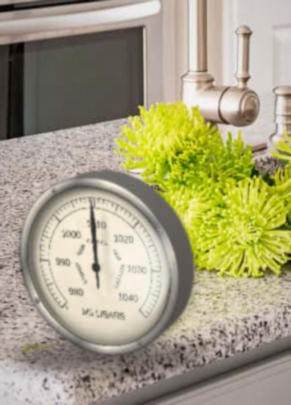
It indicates 1010 mbar
